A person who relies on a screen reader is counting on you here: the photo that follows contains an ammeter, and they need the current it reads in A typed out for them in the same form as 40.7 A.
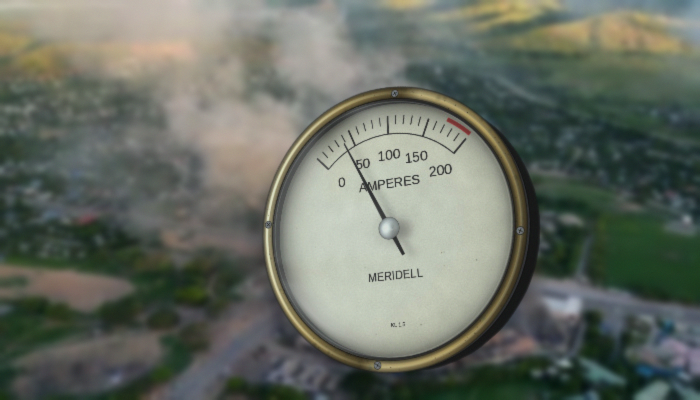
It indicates 40 A
